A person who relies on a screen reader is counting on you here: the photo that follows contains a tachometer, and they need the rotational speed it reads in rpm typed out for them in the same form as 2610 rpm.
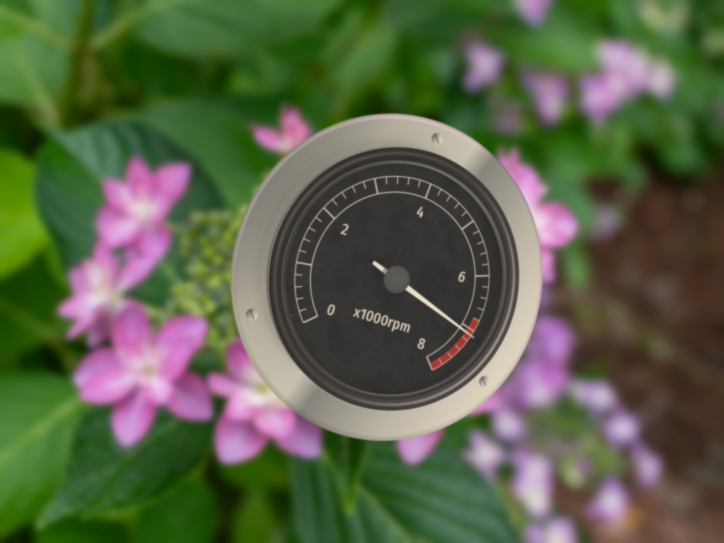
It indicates 7100 rpm
